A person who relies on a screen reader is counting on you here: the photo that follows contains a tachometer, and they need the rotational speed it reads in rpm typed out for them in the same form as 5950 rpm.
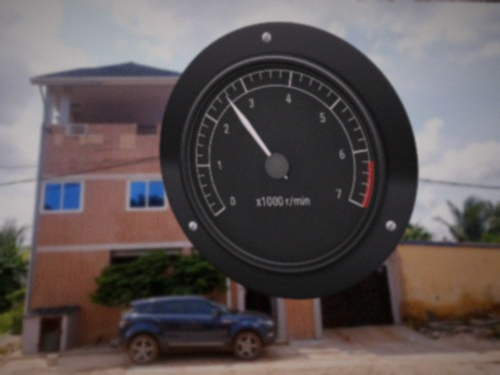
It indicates 2600 rpm
